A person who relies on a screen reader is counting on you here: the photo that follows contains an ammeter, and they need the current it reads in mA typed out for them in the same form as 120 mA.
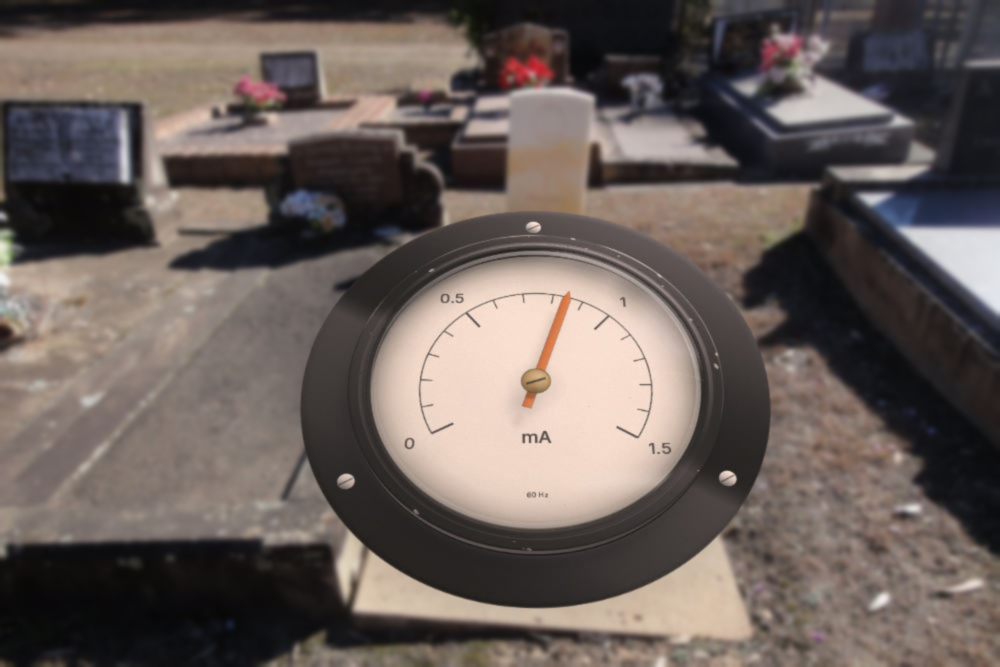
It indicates 0.85 mA
